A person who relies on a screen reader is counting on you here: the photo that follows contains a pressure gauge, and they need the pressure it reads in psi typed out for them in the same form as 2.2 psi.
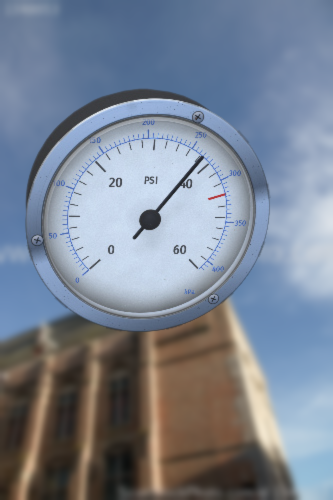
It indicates 38 psi
